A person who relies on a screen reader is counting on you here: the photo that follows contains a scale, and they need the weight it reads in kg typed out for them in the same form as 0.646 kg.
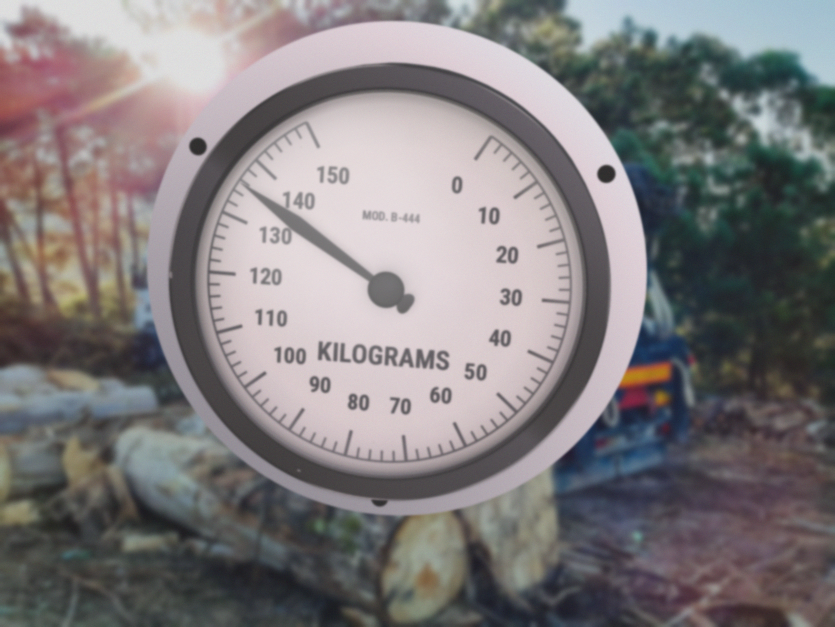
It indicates 136 kg
